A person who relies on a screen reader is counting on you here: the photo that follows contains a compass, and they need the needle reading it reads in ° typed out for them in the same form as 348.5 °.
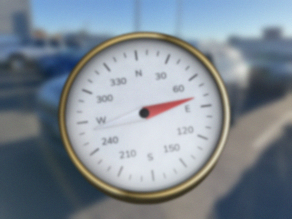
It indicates 80 °
